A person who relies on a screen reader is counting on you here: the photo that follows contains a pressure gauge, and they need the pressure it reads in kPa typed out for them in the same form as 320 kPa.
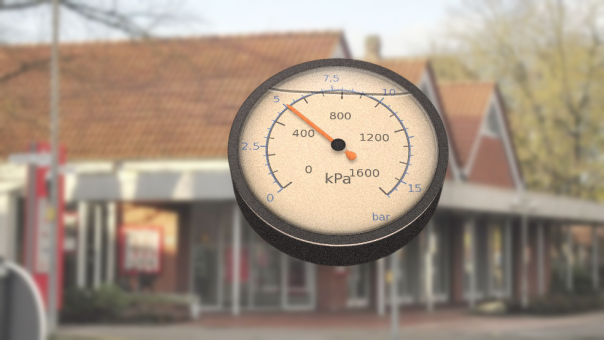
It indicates 500 kPa
